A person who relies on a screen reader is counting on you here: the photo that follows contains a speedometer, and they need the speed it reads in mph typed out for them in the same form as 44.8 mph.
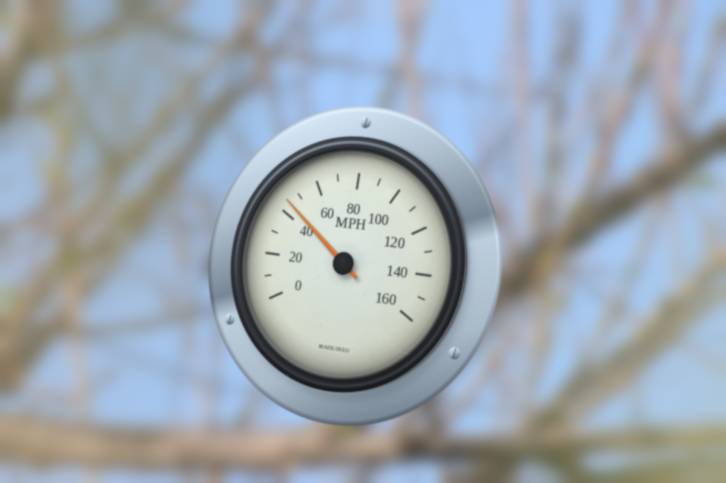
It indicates 45 mph
